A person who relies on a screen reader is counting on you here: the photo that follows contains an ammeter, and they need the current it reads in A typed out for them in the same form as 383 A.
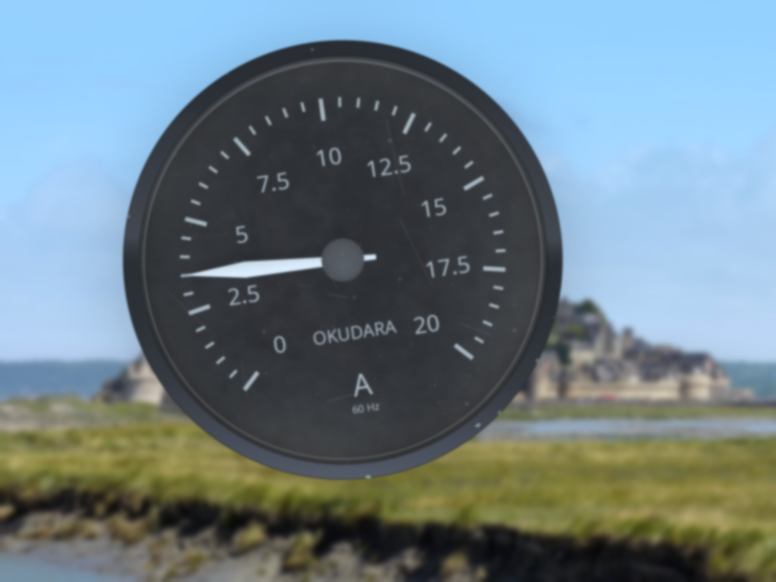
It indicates 3.5 A
